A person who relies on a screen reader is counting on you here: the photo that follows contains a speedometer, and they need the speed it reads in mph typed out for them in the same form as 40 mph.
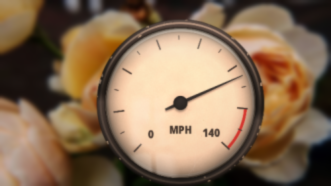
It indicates 105 mph
